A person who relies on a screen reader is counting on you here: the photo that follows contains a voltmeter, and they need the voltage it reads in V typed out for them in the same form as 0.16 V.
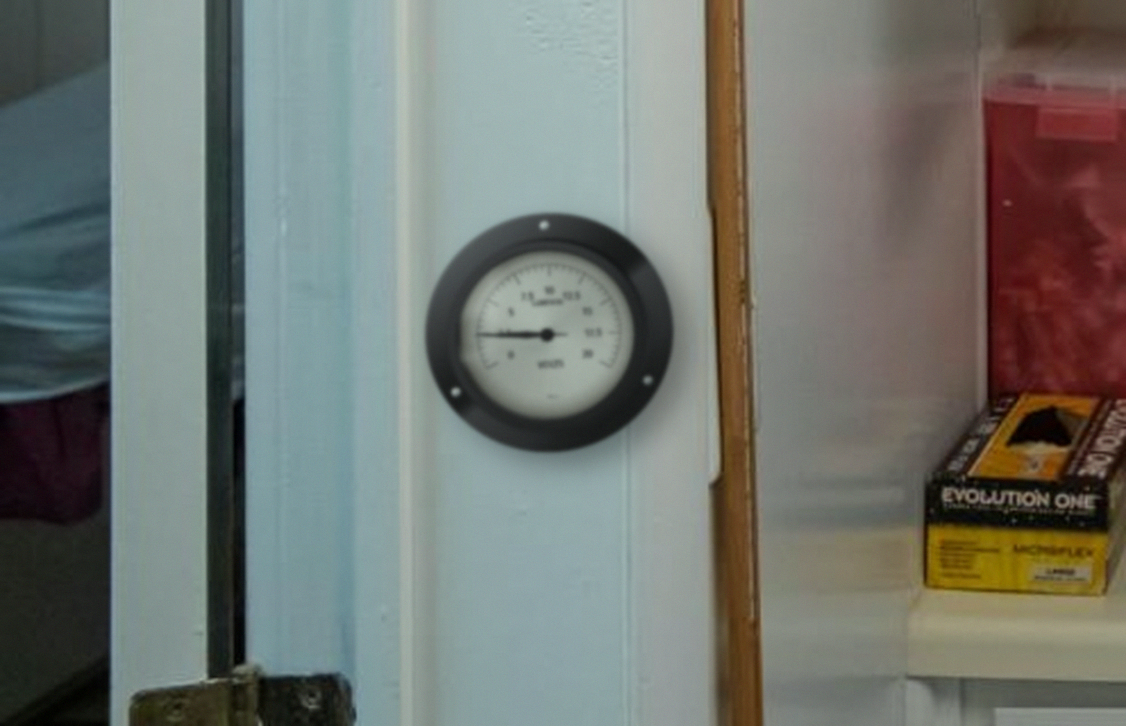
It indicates 2.5 V
